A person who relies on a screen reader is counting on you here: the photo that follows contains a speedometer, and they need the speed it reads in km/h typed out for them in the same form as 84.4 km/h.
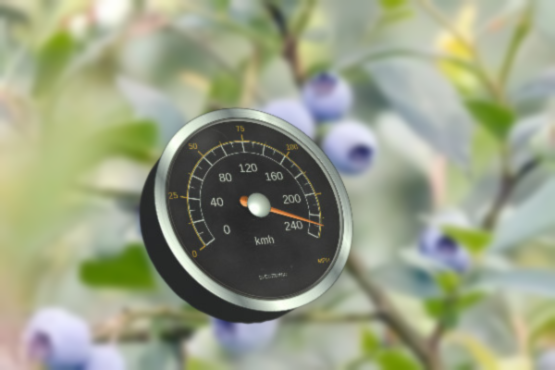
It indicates 230 km/h
